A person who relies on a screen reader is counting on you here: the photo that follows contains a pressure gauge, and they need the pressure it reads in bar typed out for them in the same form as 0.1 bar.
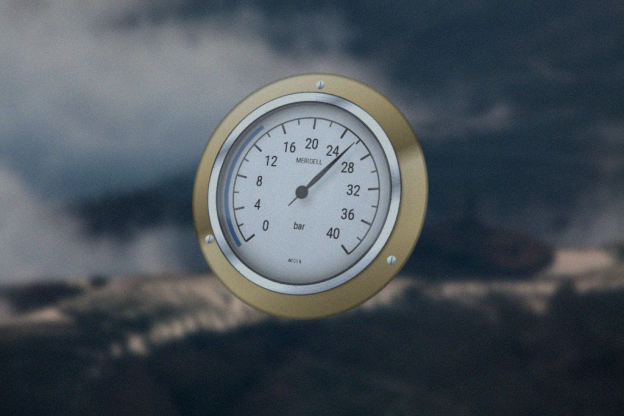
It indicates 26 bar
